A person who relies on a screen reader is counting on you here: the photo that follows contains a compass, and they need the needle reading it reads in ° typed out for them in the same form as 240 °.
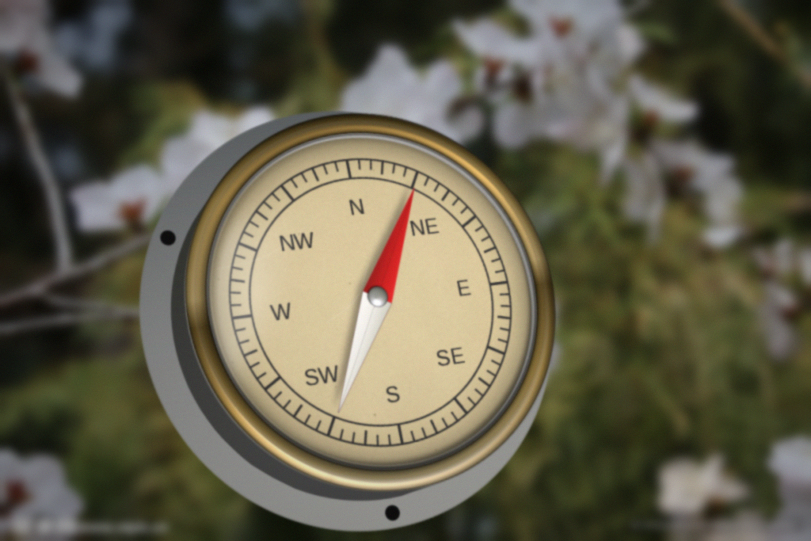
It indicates 30 °
